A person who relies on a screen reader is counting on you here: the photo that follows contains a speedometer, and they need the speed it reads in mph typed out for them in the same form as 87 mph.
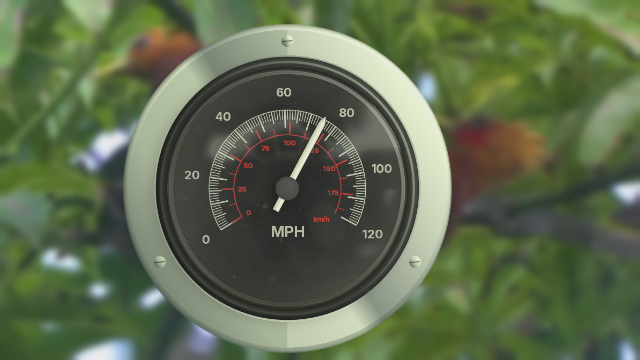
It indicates 75 mph
